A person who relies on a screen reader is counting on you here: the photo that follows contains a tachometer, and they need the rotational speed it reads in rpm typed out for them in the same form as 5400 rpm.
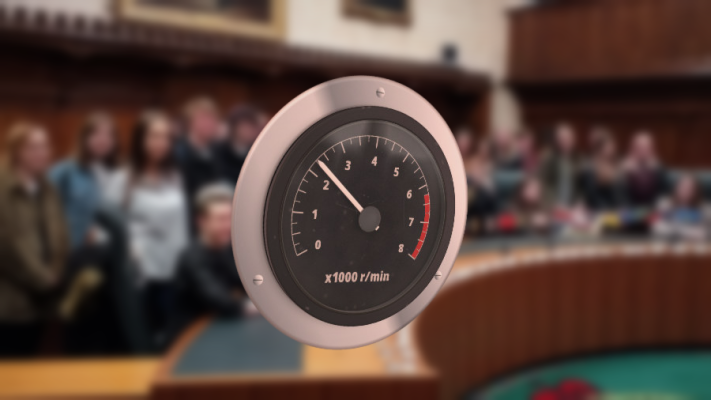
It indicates 2250 rpm
